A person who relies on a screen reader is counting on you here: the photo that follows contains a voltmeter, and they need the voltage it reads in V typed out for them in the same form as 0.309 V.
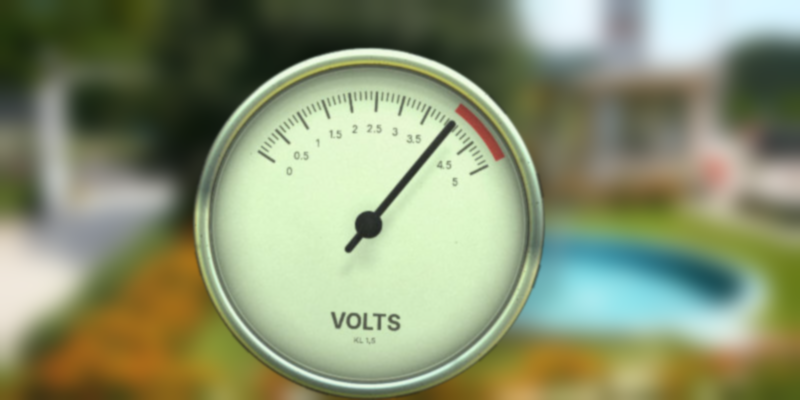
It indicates 4 V
